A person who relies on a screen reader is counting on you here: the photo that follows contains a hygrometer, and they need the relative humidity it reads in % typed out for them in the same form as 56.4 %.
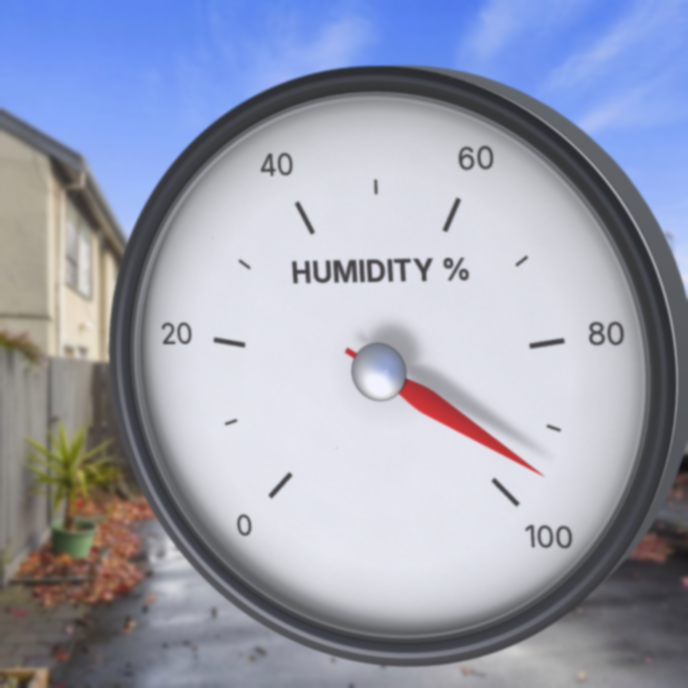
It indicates 95 %
